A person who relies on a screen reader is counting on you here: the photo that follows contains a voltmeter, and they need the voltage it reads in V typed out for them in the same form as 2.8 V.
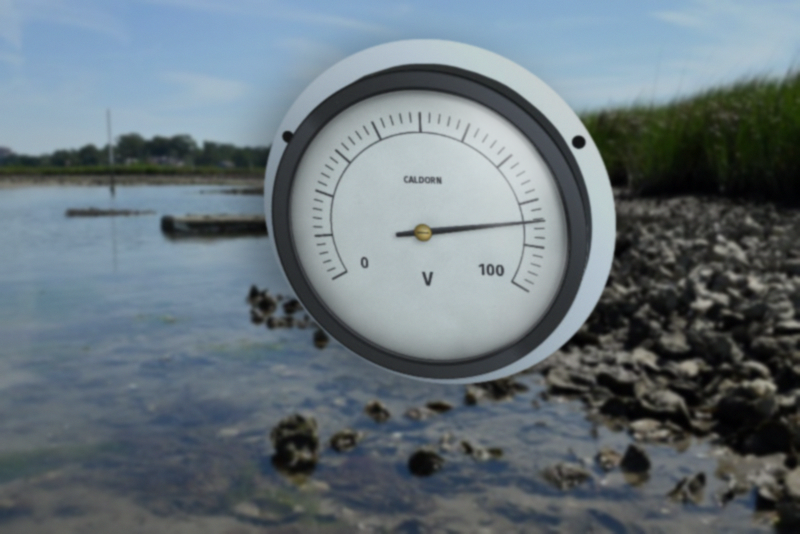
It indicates 84 V
